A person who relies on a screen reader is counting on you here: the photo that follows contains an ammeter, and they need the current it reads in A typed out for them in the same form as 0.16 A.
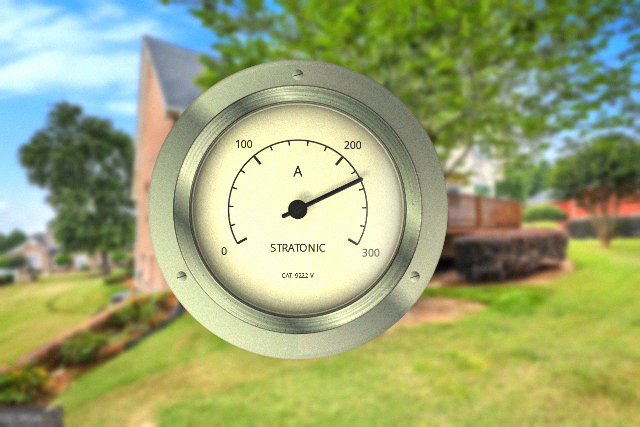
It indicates 230 A
